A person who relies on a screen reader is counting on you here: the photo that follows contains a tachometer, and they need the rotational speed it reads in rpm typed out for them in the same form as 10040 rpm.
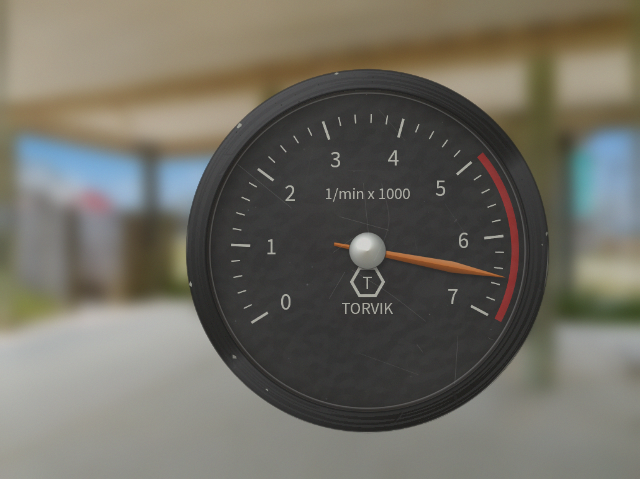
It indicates 6500 rpm
